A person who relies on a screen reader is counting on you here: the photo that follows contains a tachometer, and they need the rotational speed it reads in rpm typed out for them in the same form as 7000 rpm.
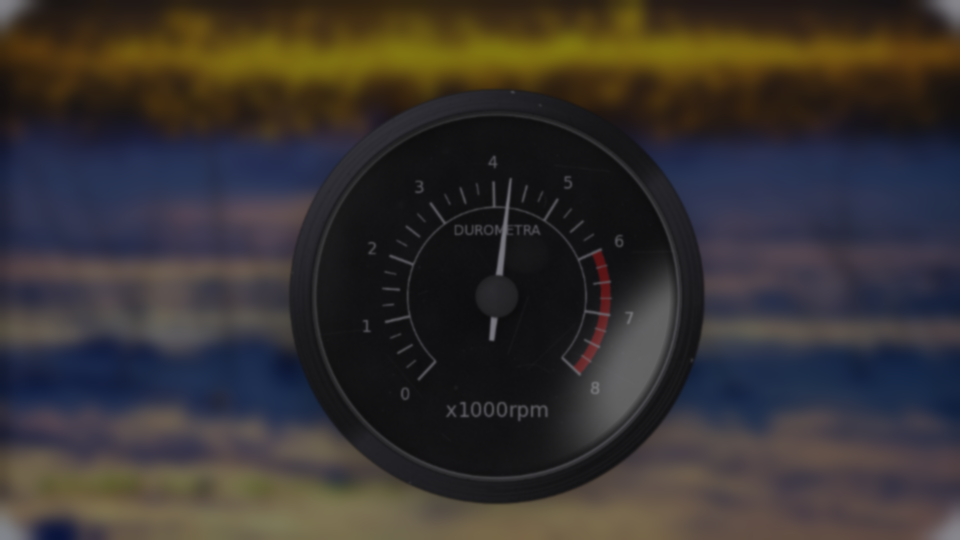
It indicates 4250 rpm
